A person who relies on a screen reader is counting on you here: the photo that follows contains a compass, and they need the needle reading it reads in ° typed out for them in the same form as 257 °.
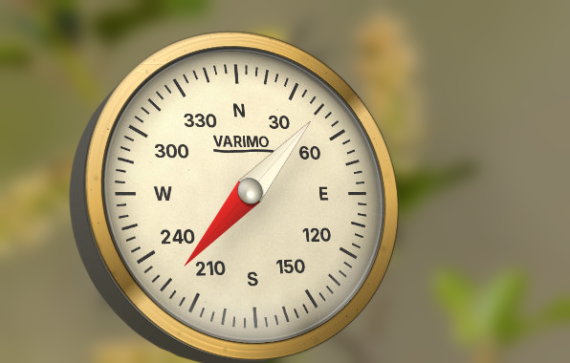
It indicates 225 °
